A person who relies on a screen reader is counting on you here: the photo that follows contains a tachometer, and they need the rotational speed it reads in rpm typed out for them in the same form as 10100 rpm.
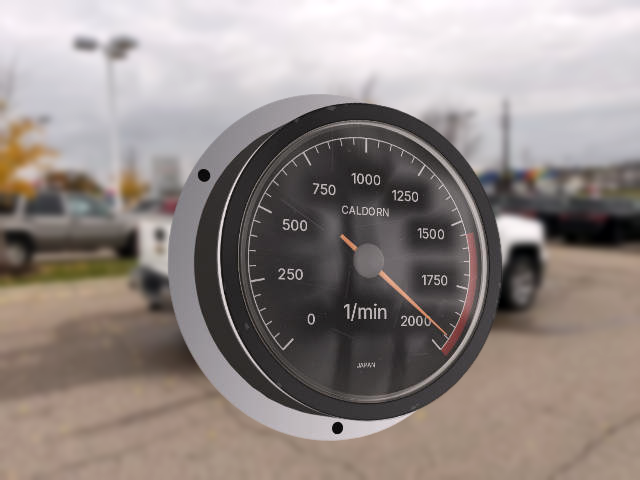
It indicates 1950 rpm
